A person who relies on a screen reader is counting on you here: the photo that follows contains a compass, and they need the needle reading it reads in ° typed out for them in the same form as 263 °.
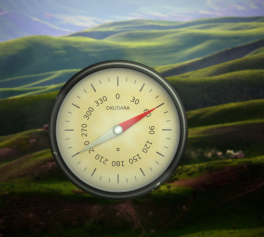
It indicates 60 °
